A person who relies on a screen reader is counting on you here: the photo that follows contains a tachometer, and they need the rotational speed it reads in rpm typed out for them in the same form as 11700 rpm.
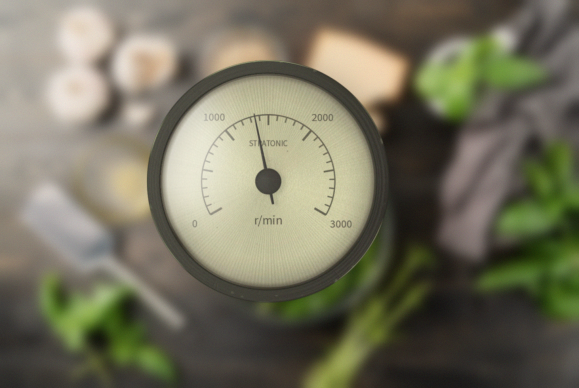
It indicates 1350 rpm
